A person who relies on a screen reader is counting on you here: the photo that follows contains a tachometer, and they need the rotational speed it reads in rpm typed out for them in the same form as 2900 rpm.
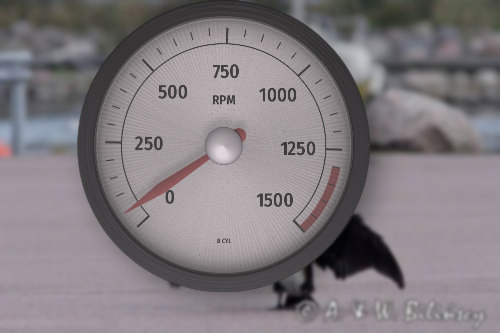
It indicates 50 rpm
